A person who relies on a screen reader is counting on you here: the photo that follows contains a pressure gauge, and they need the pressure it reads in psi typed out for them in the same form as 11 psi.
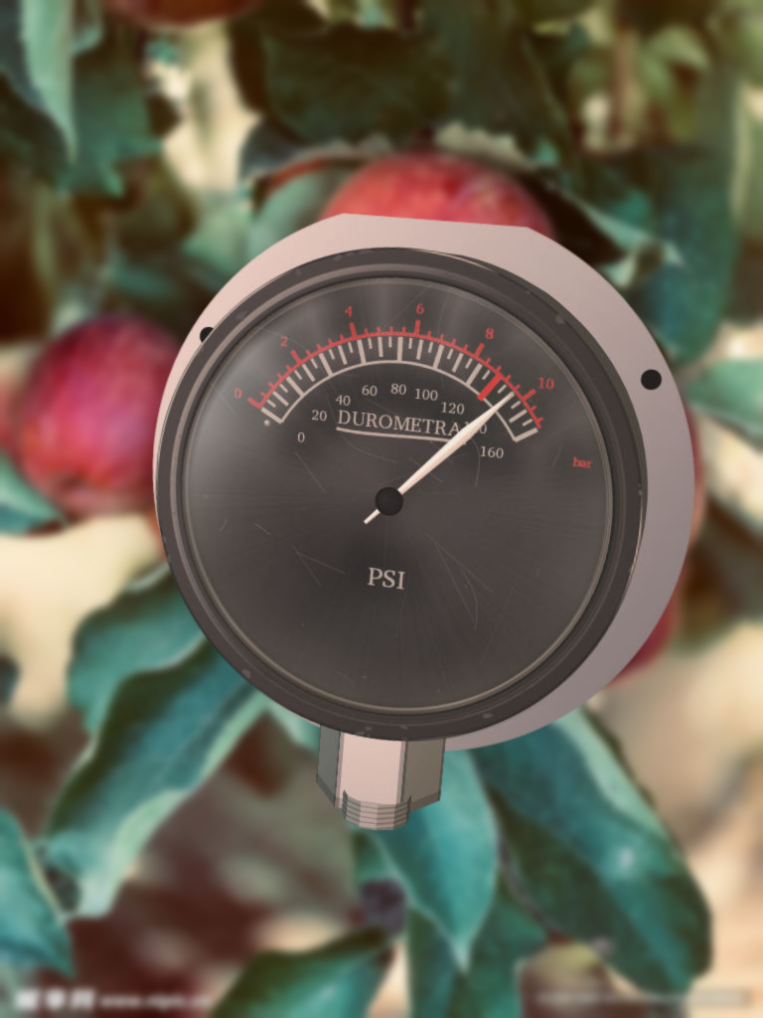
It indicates 140 psi
